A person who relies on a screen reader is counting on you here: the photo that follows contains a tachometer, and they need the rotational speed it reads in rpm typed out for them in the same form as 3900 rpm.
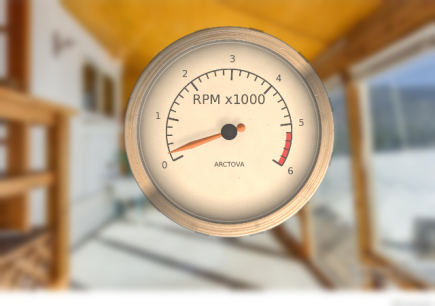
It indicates 200 rpm
